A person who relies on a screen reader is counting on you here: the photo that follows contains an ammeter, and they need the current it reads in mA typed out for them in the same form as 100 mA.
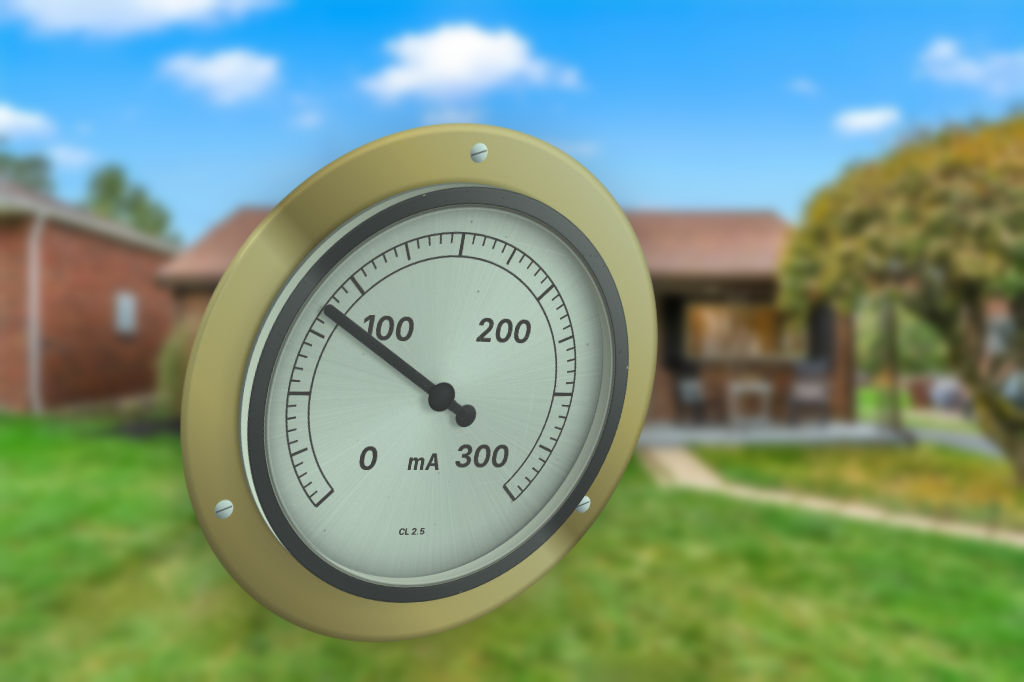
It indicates 85 mA
